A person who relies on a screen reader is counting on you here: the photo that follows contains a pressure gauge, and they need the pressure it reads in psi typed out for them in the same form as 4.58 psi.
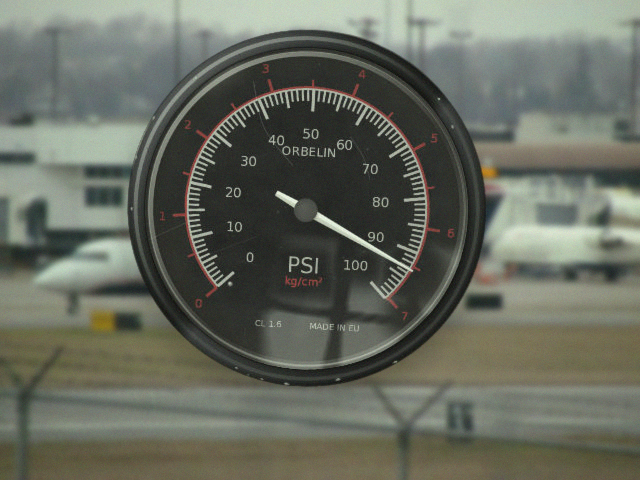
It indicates 93 psi
